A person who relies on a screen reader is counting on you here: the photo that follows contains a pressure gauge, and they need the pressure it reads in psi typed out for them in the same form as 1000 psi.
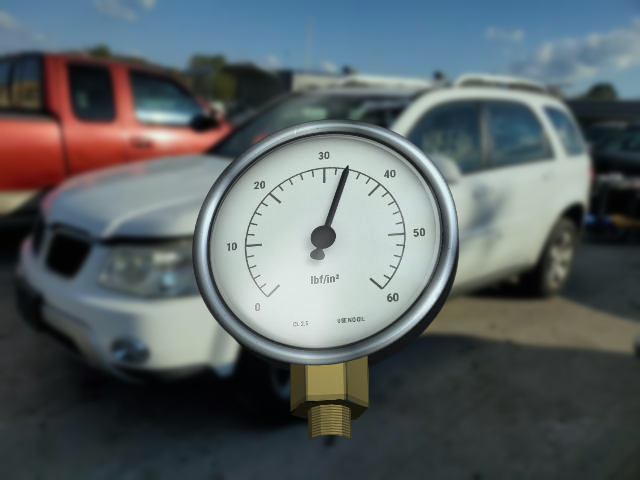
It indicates 34 psi
